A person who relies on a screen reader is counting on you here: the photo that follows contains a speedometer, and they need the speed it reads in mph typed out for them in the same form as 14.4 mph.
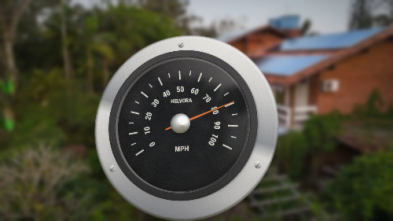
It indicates 80 mph
